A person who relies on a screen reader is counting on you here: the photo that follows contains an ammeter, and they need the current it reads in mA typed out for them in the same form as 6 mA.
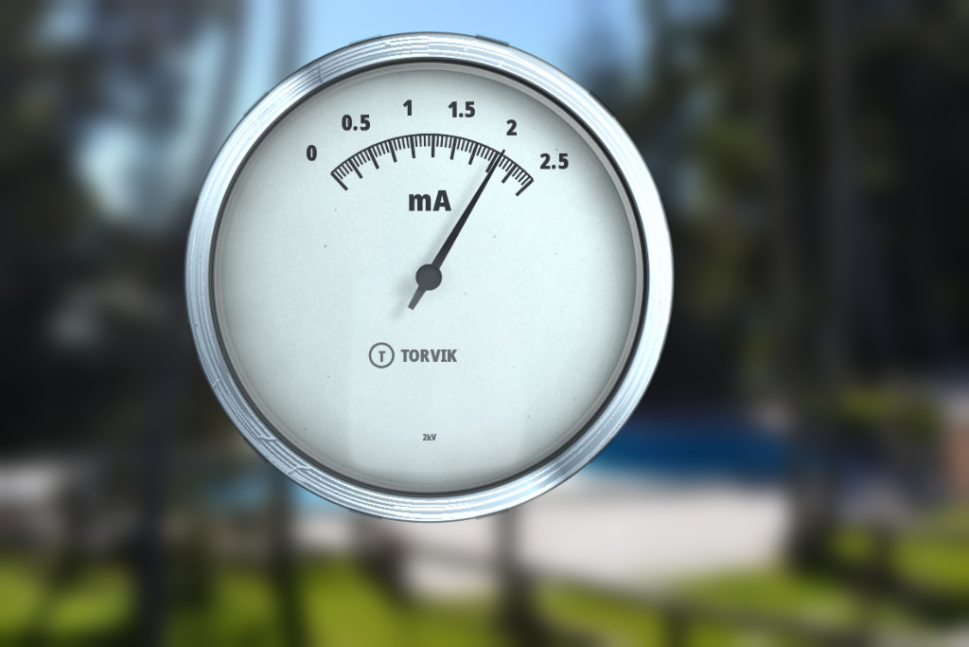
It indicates 2.05 mA
